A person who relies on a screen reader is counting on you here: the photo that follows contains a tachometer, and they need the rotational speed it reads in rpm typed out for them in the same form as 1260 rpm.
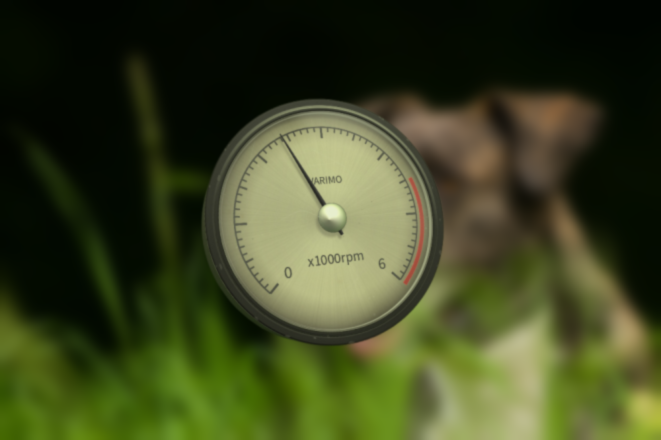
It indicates 2400 rpm
